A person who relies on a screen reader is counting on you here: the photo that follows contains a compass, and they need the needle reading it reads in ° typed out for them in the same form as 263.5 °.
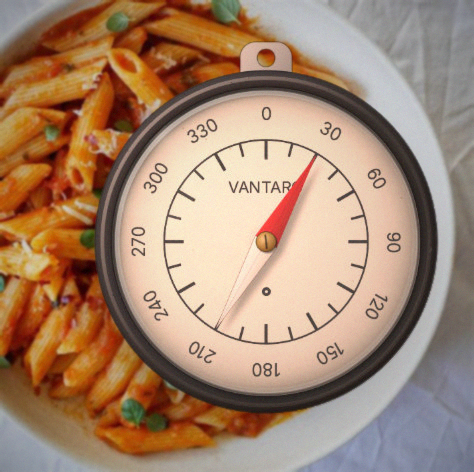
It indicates 30 °
